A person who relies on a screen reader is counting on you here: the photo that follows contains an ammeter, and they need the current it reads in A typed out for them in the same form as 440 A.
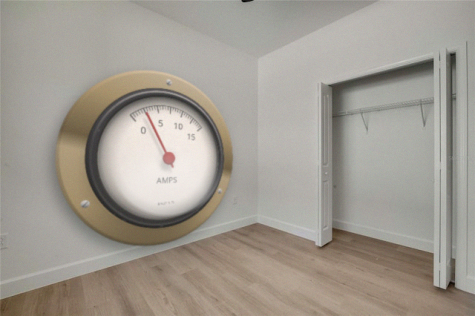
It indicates 2.5 A
